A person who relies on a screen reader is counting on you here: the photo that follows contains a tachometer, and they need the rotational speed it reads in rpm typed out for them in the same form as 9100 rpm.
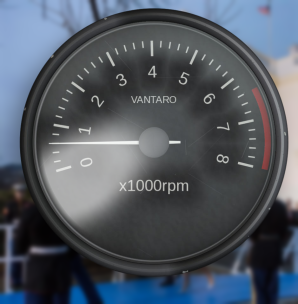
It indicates 600 rpm
